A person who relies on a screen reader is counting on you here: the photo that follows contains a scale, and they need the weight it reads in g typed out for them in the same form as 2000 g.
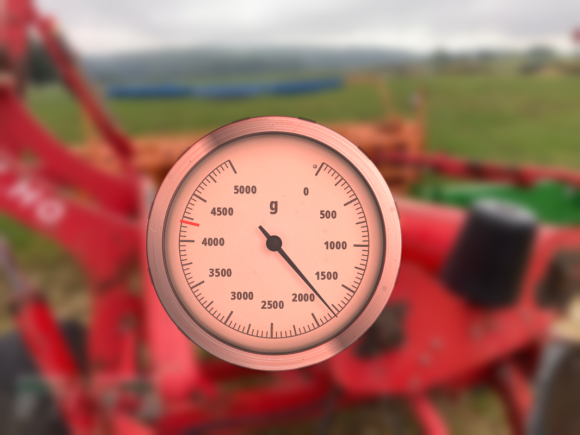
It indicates 1800 g
